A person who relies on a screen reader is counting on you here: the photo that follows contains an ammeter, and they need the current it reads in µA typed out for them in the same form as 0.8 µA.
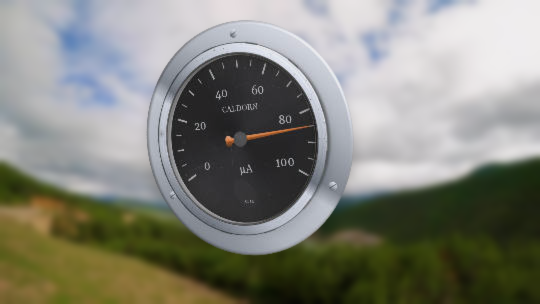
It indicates 85 µA
